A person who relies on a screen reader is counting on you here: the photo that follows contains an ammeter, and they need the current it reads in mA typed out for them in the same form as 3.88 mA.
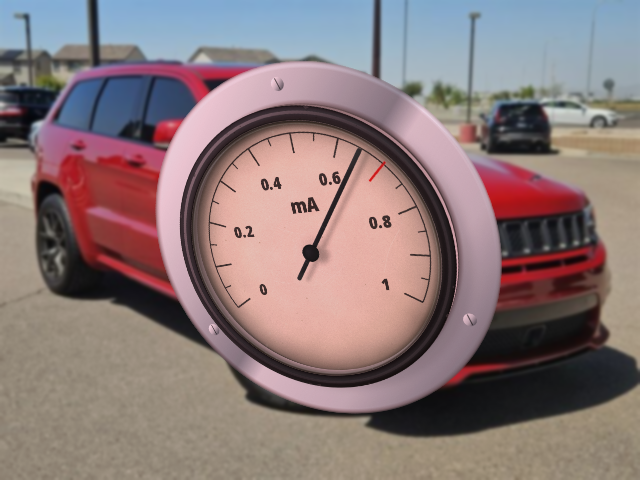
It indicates 0.65 mA
